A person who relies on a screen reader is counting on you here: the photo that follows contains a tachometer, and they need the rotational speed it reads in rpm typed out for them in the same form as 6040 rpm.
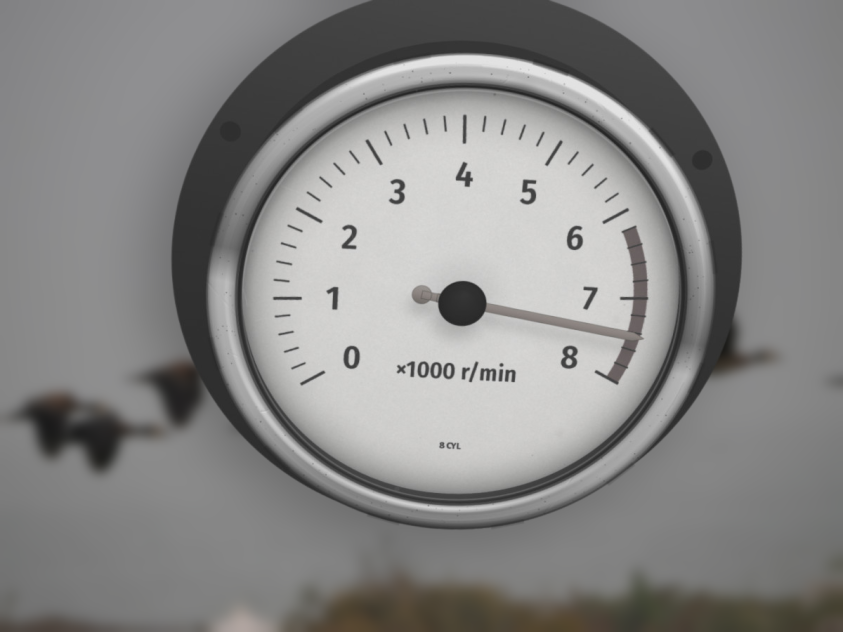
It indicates 7400 rpm
